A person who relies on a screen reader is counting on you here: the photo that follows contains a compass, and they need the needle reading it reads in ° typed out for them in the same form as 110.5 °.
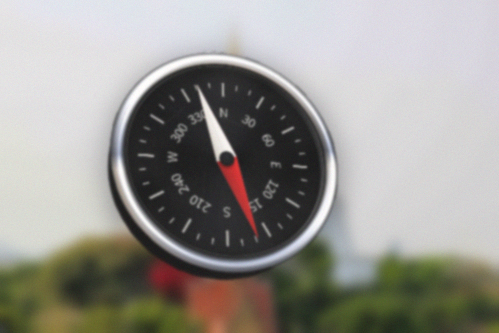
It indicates 160 °
